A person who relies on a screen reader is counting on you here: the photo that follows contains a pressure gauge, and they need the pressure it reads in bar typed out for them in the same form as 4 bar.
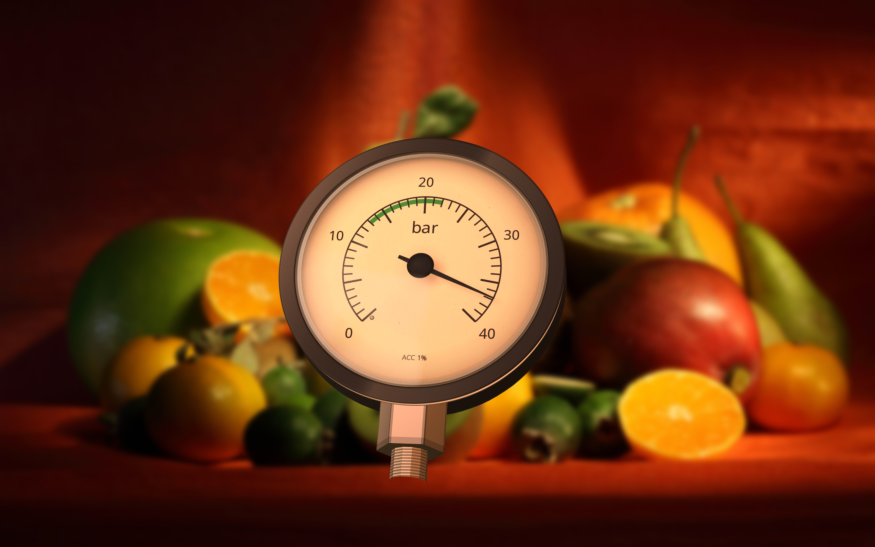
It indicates 37 bar
